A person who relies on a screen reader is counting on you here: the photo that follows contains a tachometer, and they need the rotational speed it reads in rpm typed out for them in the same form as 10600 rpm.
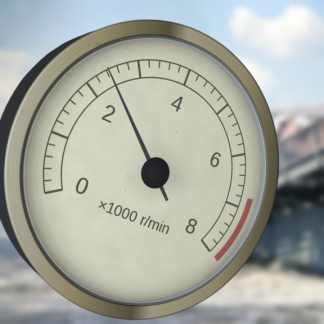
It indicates 2400 rpm
